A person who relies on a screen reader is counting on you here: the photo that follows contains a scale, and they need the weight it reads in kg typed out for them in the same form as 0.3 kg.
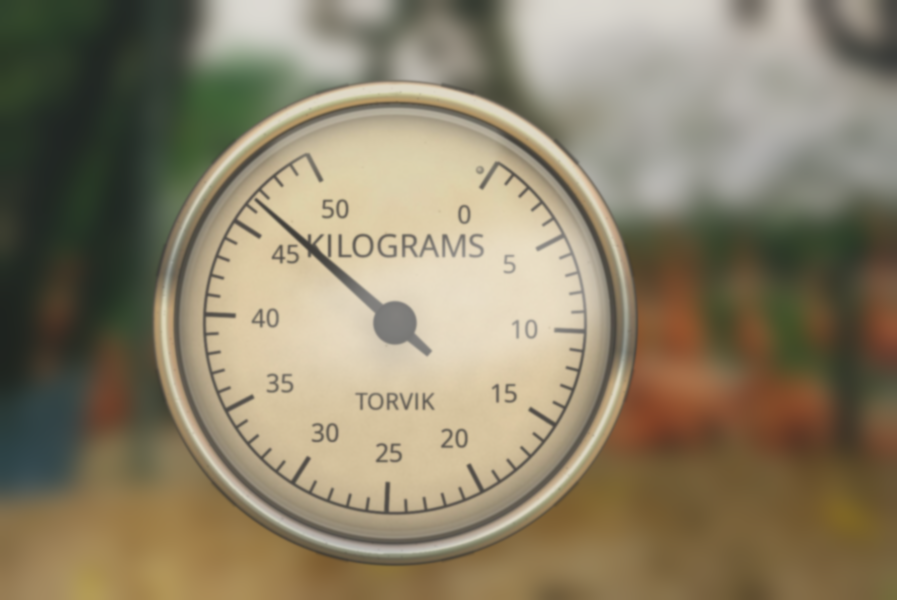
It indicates 46.5 kg
